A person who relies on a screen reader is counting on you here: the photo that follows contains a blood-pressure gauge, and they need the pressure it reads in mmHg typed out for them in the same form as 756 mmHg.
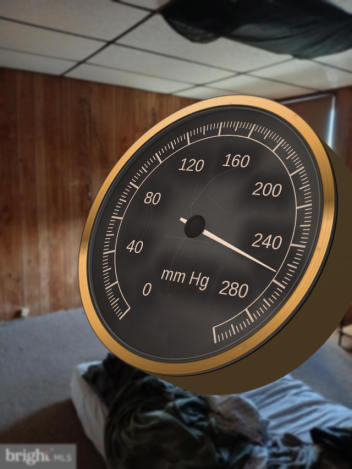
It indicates 256 mmHg
